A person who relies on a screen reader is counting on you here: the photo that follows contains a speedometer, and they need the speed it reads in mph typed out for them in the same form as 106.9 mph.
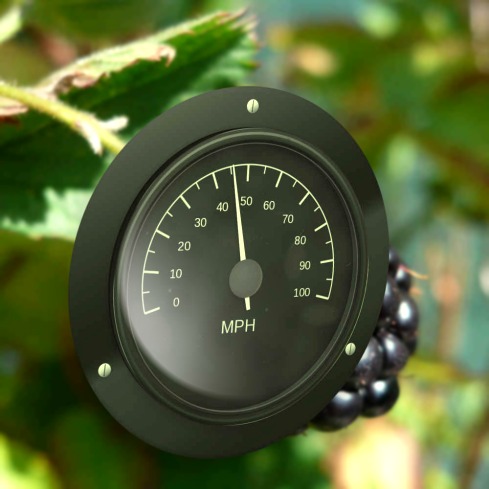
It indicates 45 mph
